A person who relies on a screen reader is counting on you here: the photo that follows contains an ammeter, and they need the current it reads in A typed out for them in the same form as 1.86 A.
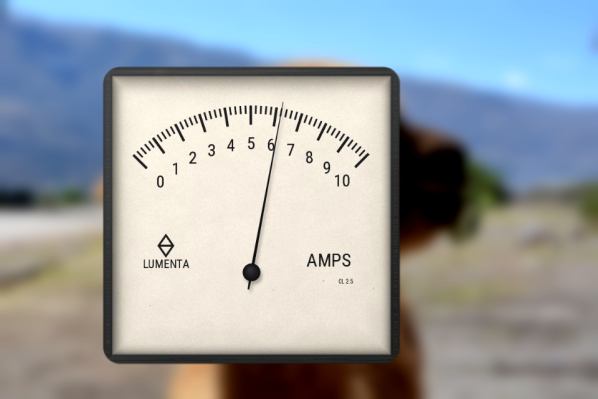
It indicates 6.2 A
